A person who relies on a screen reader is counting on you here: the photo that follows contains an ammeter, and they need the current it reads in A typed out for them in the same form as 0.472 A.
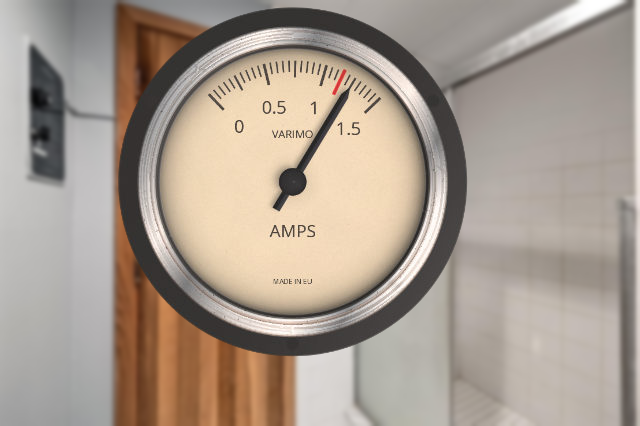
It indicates 1.25 A
